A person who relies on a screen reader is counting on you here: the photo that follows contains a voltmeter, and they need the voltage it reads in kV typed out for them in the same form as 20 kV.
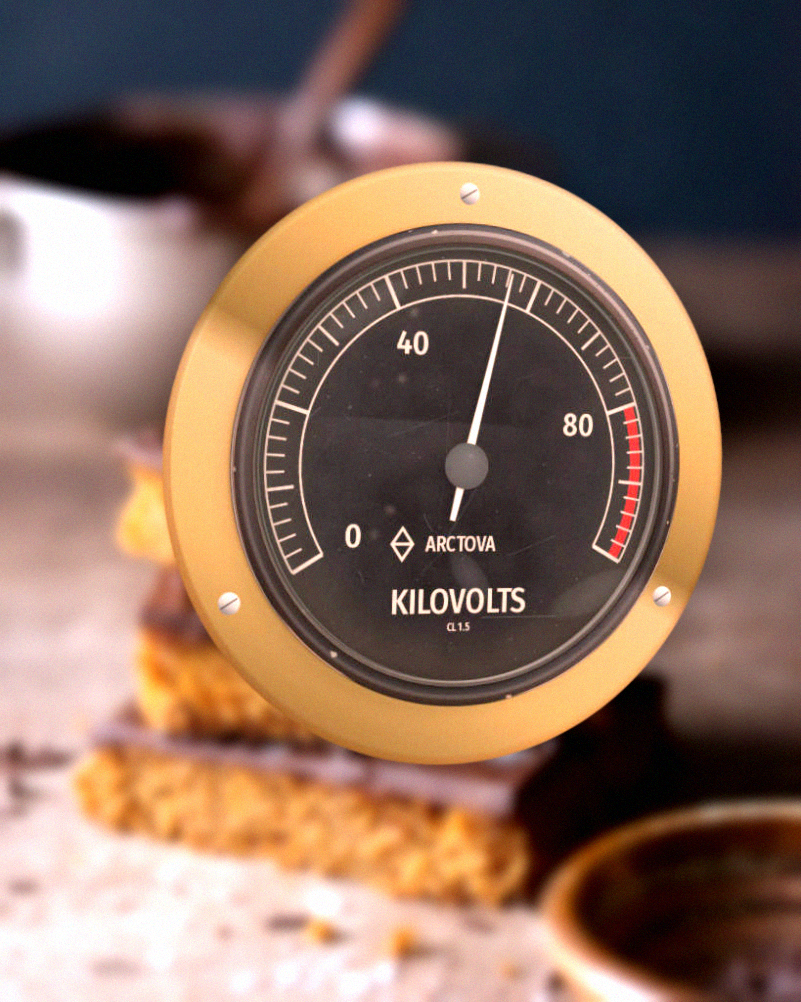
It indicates 56 kV
